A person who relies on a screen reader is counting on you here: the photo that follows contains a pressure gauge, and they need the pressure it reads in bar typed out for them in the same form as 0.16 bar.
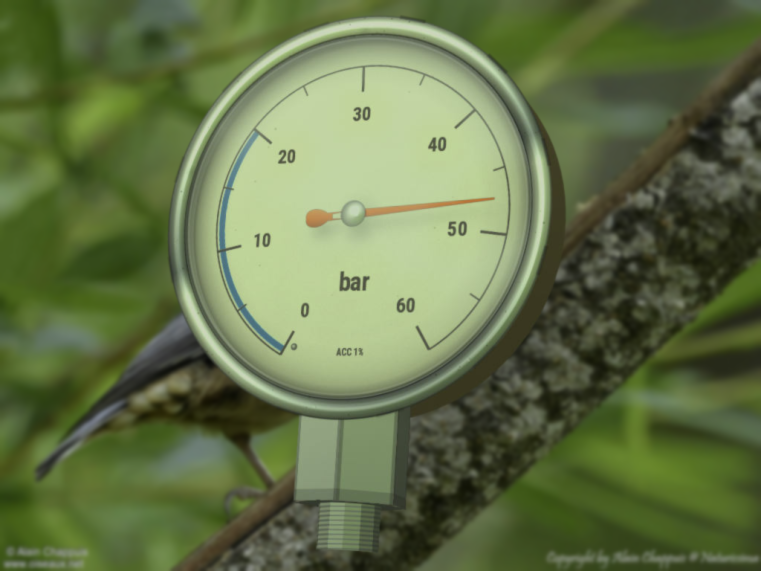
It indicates 47.5 bar
